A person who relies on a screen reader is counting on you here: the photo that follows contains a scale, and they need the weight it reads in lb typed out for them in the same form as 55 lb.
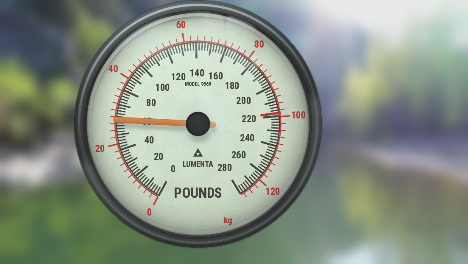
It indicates 60 lb
